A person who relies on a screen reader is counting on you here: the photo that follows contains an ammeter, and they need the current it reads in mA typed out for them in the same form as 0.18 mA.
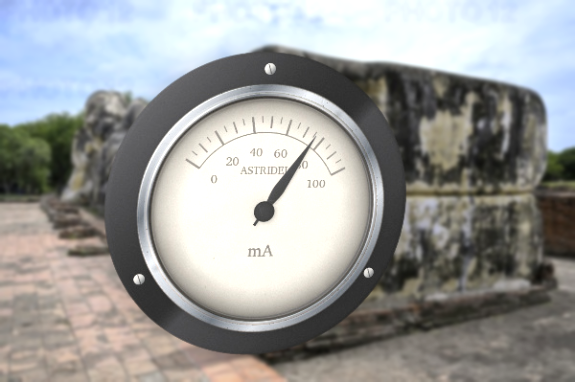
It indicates 75 mA
